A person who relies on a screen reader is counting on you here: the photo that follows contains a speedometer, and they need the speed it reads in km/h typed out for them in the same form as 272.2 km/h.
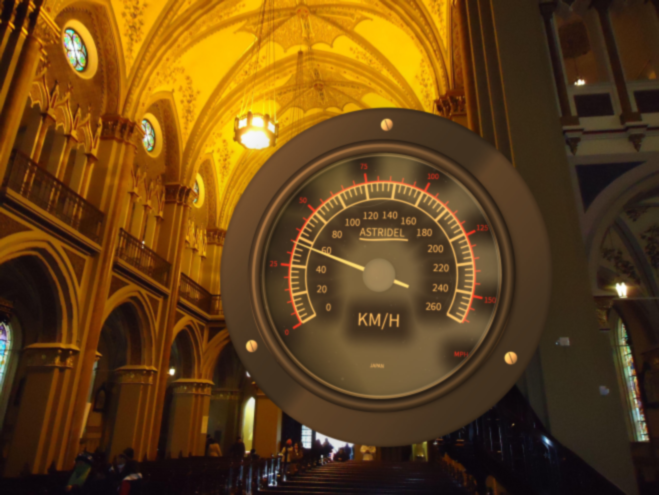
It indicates 56 km/h
